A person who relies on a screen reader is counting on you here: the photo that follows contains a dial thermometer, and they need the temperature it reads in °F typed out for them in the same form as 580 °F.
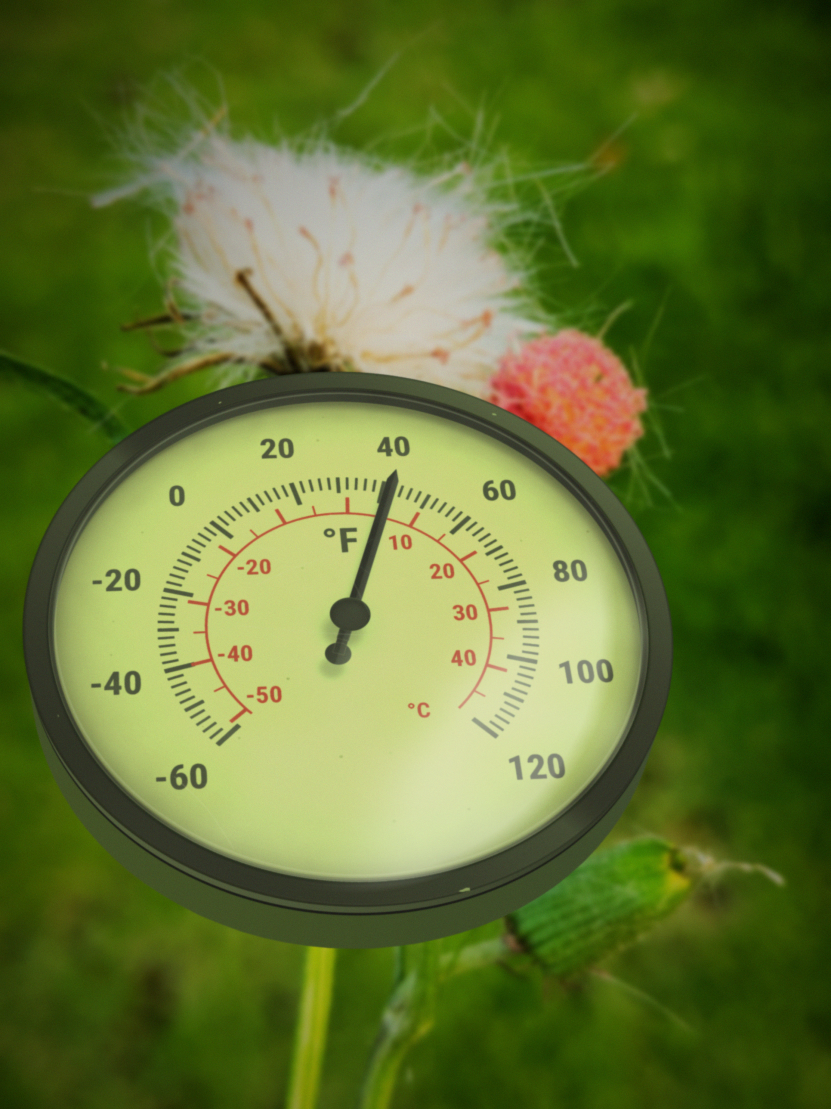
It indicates 42 °F
